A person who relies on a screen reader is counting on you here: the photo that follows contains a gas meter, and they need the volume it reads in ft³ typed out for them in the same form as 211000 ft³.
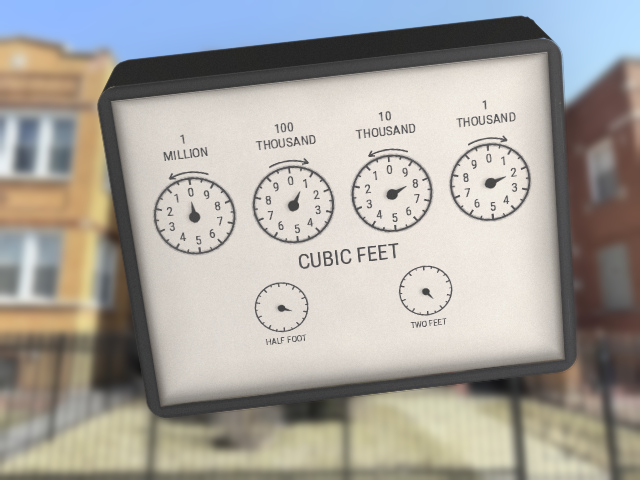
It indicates 8200 ft³
